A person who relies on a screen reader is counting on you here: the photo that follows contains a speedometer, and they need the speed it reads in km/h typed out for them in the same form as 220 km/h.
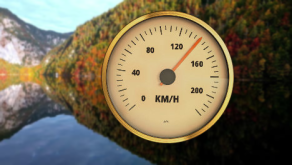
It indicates 140 km/h
